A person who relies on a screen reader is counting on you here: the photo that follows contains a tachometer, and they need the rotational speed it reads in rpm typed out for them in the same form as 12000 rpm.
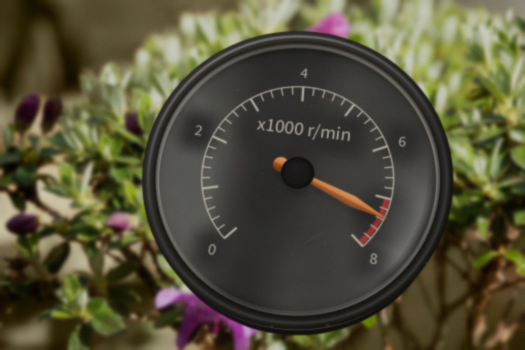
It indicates 7400 rpm
